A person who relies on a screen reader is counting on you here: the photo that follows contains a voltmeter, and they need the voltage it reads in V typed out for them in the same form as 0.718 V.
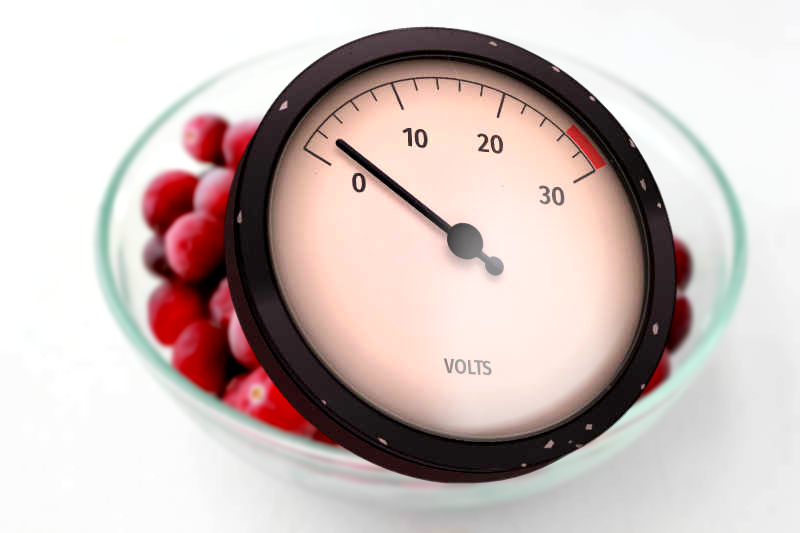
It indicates 2 V
